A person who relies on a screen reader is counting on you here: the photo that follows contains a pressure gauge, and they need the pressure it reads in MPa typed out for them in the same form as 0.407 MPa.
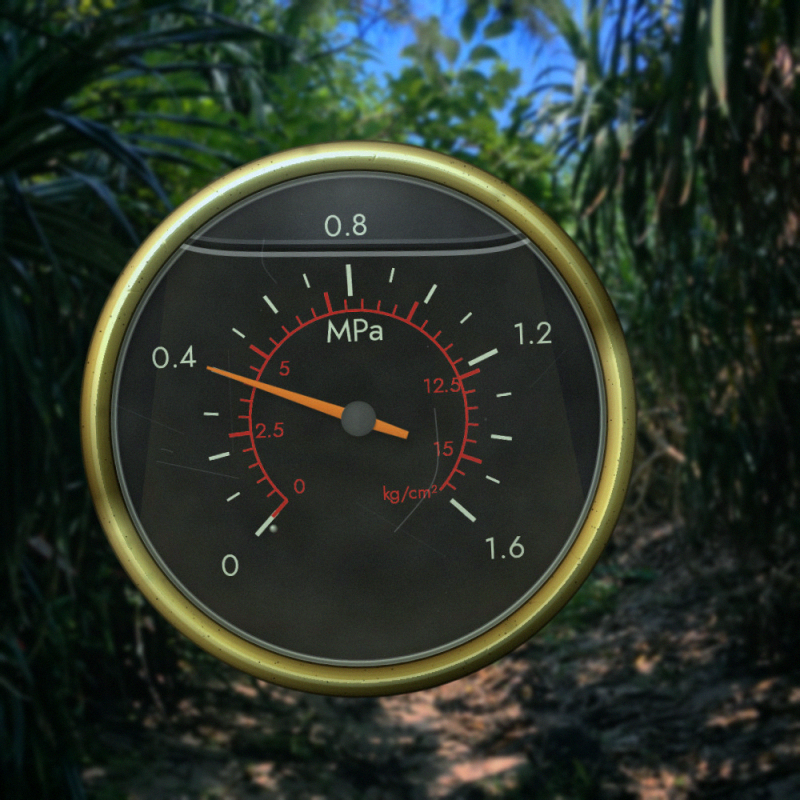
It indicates 0.4 MPa
